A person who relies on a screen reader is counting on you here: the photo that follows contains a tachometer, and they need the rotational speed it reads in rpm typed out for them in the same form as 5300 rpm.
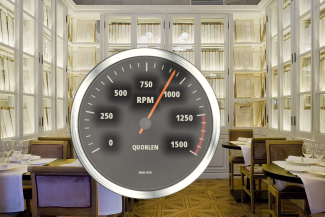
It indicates 925 rpm
